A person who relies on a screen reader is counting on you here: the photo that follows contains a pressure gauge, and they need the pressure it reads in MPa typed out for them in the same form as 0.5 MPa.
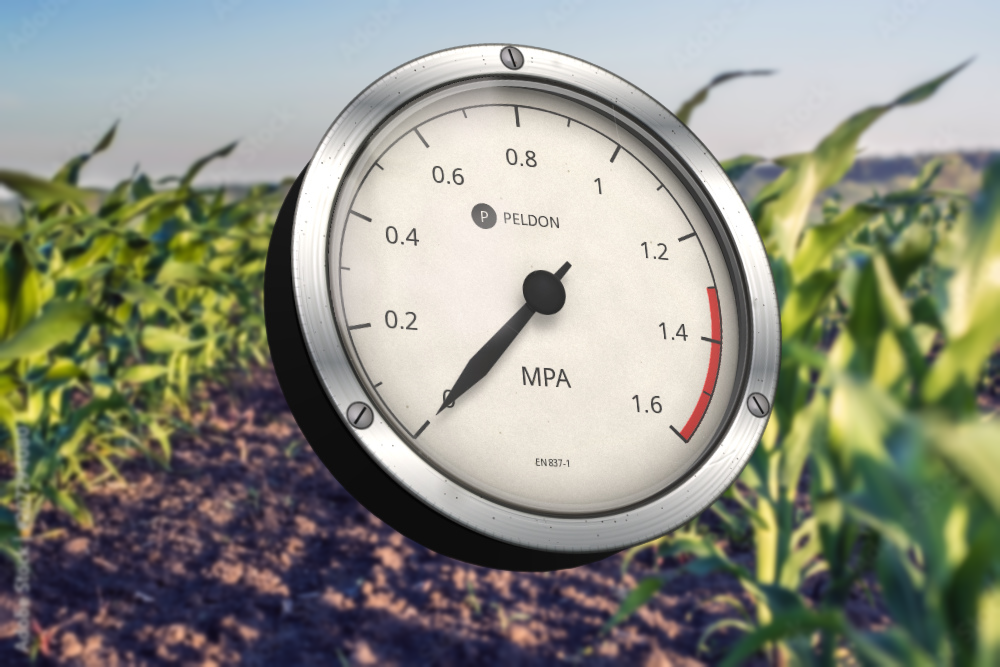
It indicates 0 MPa
